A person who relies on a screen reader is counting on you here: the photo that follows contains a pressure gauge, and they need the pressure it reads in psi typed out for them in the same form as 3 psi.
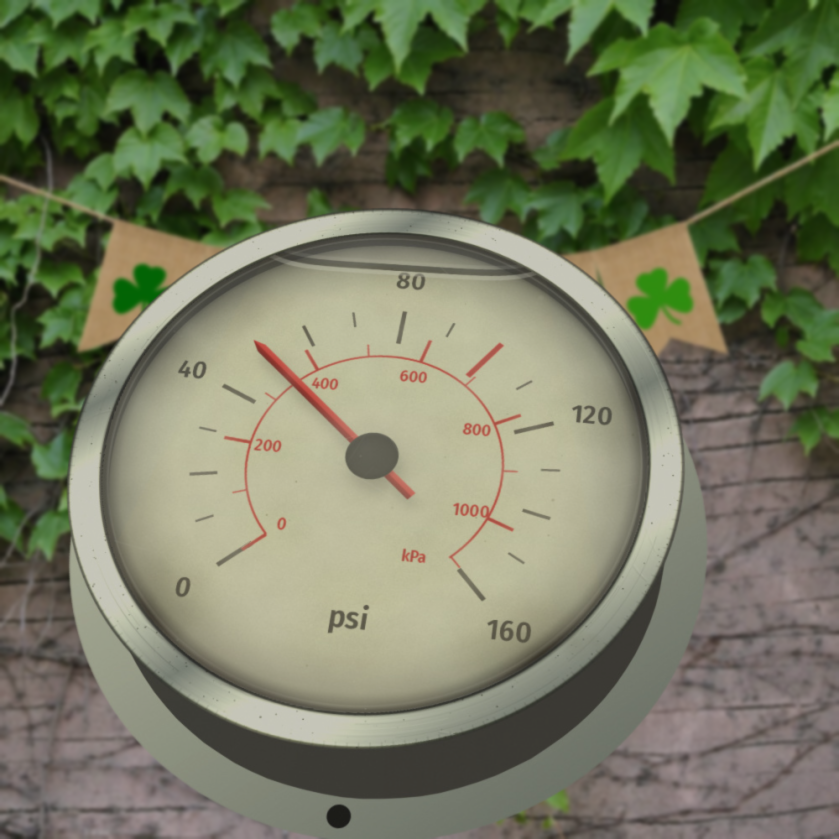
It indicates 50 psi
